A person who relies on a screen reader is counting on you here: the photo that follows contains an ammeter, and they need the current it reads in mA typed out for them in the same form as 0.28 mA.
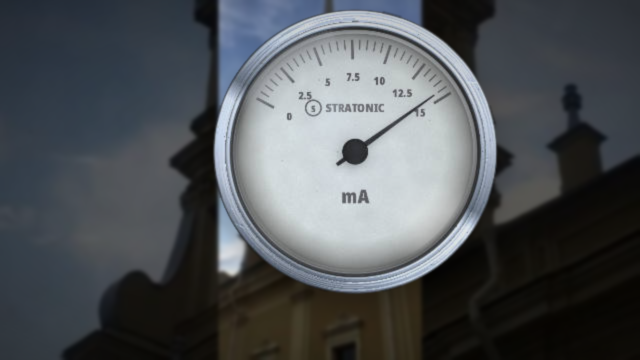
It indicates 14.5 mA
